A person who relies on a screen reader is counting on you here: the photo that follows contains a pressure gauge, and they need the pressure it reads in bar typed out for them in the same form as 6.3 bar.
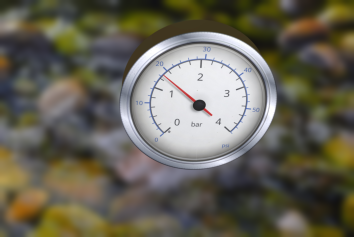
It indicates 1.3 bar
